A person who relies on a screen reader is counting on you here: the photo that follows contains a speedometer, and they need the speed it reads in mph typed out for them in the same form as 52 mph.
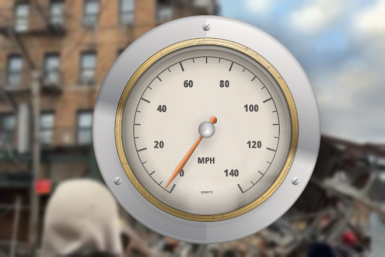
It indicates 2.5 mph
